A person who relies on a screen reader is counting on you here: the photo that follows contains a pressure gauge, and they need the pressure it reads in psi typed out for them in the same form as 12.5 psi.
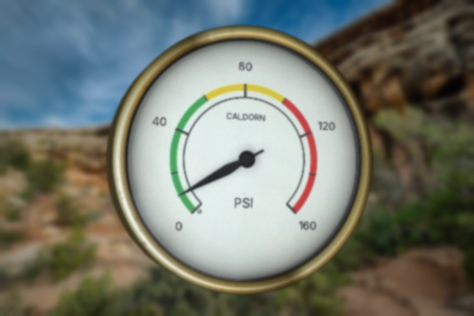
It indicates 10 psi
